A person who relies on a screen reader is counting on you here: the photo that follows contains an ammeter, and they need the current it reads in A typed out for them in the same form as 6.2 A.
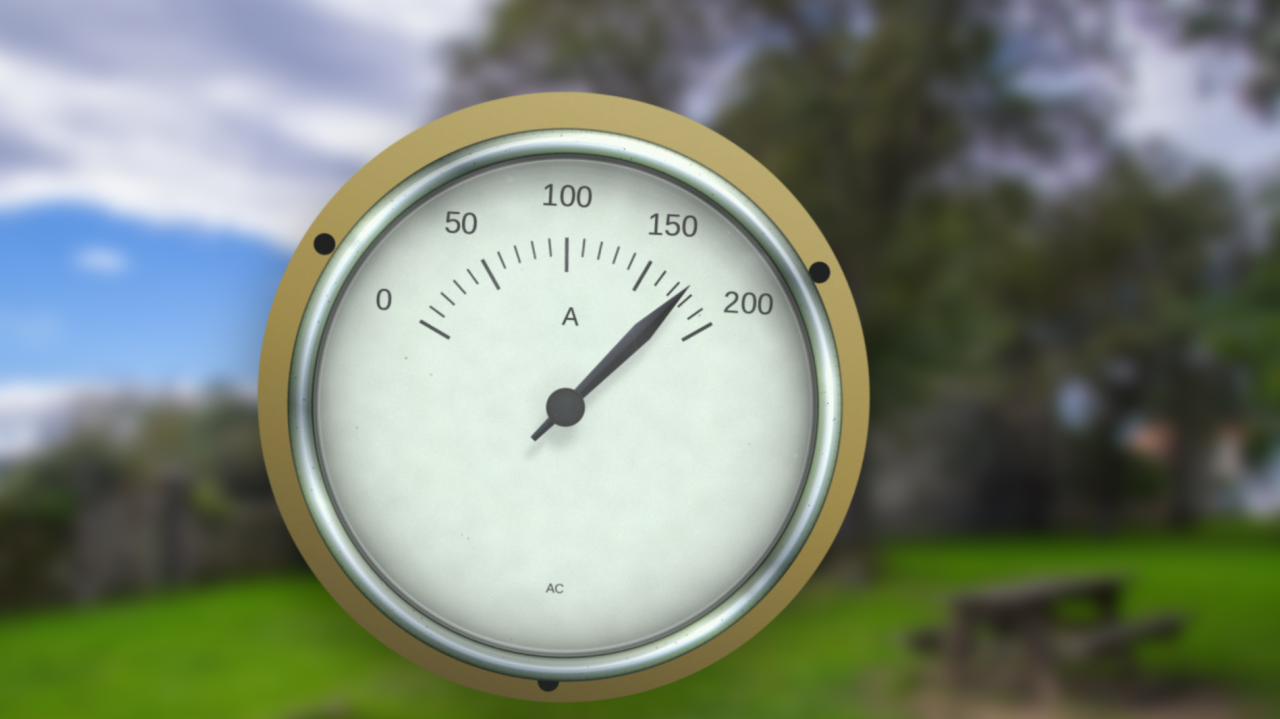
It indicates 175 A
